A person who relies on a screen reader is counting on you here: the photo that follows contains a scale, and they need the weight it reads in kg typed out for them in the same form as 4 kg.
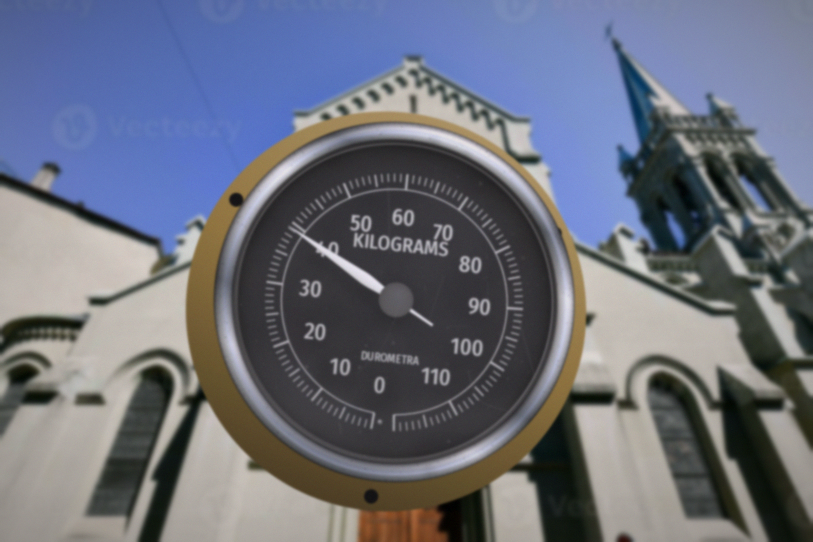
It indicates 39 kg
